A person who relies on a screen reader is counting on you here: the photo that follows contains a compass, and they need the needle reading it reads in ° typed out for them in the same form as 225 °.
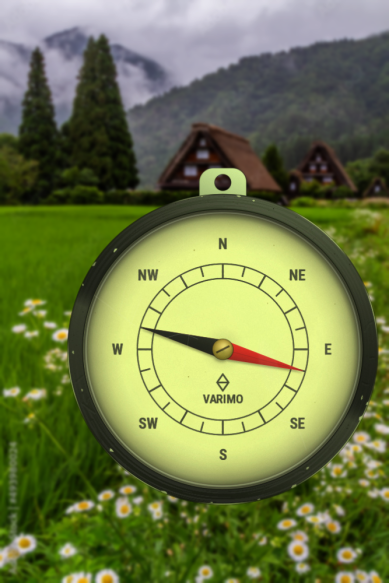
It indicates 105 °
